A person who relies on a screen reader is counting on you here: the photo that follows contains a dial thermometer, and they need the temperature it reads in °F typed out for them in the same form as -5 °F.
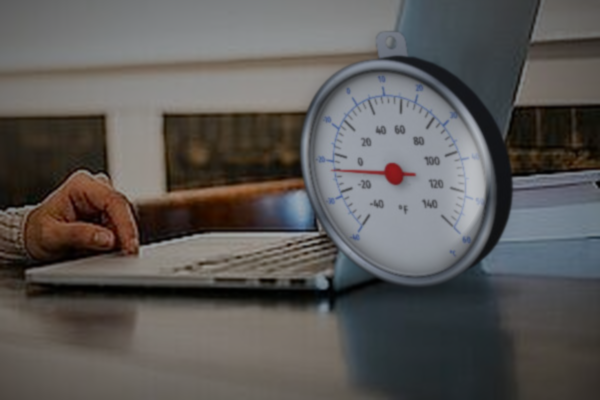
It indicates -8 °F
